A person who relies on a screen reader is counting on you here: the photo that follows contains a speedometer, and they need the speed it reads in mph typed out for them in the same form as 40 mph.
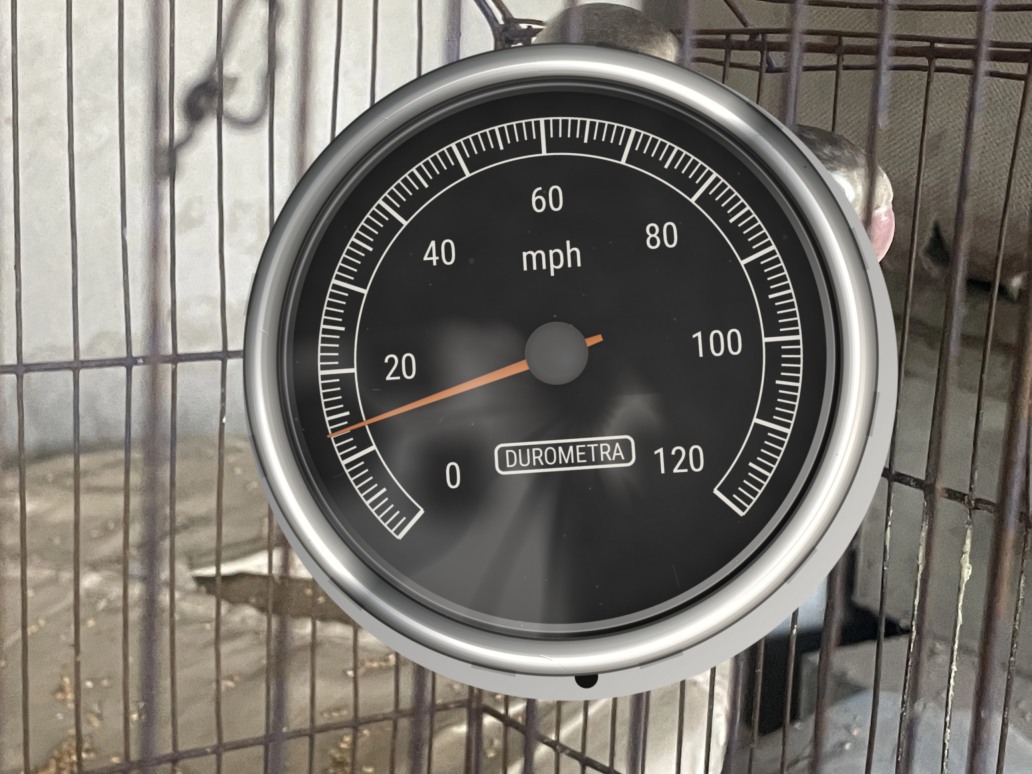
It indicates 13 mph
